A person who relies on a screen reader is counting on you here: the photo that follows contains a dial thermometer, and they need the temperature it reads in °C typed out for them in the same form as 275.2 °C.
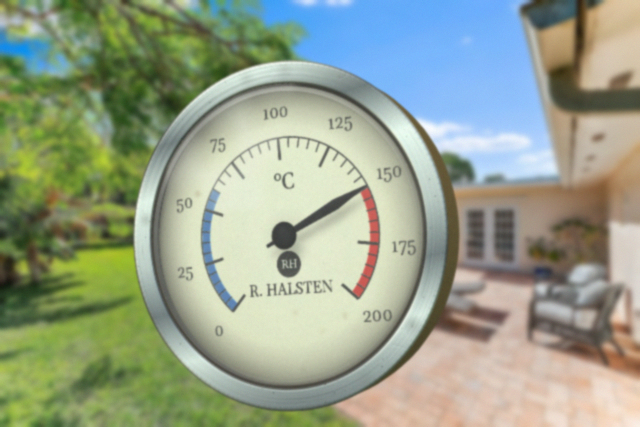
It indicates 150 °C
